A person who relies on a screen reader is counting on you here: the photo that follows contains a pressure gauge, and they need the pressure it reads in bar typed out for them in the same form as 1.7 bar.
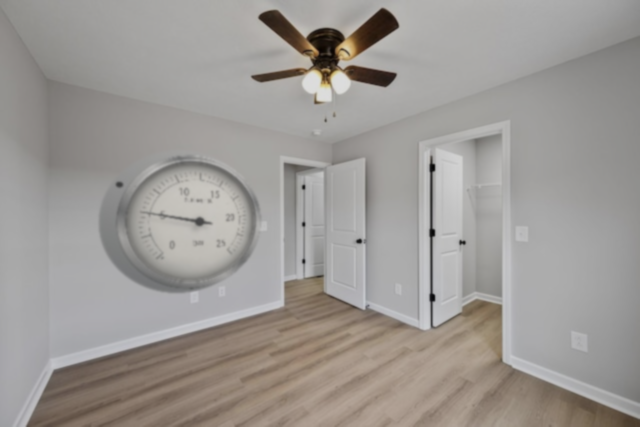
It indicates 5 bar
